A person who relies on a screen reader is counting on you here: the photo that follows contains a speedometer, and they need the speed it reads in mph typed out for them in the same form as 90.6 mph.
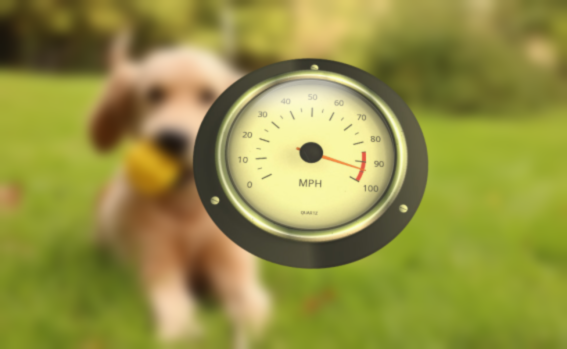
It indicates 95 mph
